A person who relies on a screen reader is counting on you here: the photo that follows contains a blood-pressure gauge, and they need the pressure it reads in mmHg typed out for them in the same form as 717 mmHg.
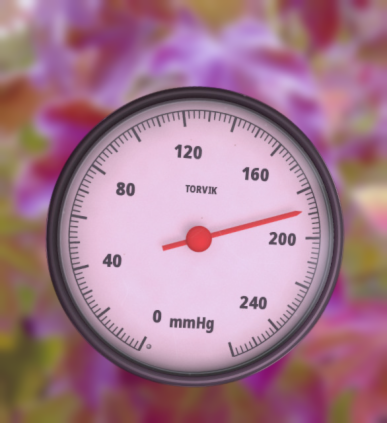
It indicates 188 mmHg
